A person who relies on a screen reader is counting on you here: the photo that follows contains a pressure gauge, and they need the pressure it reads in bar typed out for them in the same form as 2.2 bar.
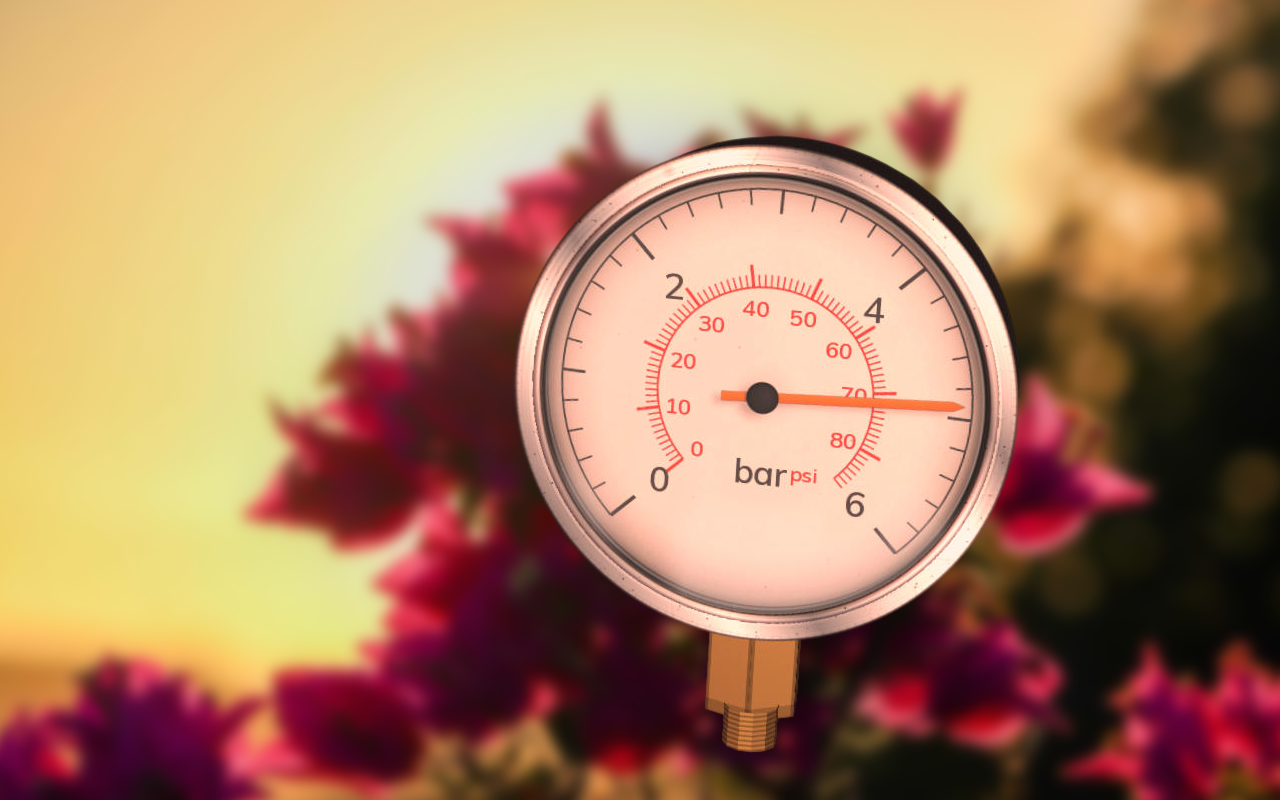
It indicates 4.9 bar
